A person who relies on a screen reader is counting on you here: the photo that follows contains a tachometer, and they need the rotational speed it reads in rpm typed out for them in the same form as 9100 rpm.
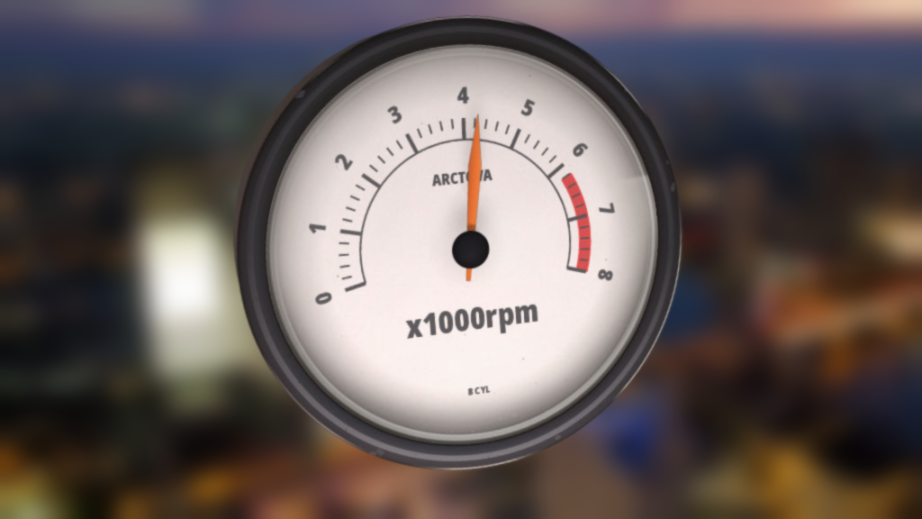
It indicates 4200 rpm
